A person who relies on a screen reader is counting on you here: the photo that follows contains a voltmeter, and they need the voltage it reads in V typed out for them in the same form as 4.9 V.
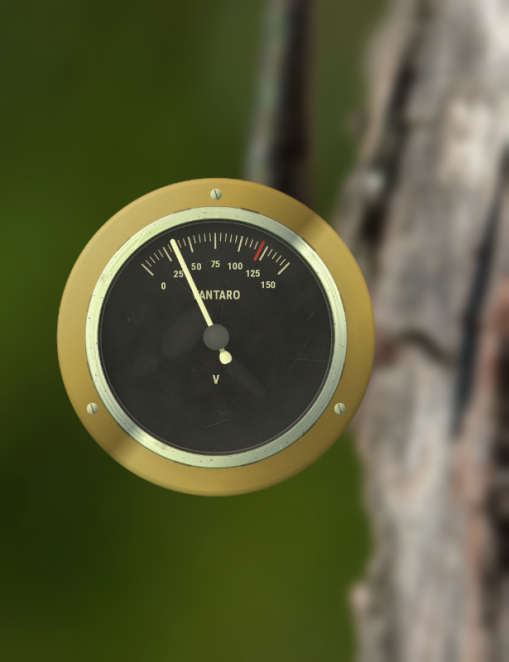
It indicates 35 V
